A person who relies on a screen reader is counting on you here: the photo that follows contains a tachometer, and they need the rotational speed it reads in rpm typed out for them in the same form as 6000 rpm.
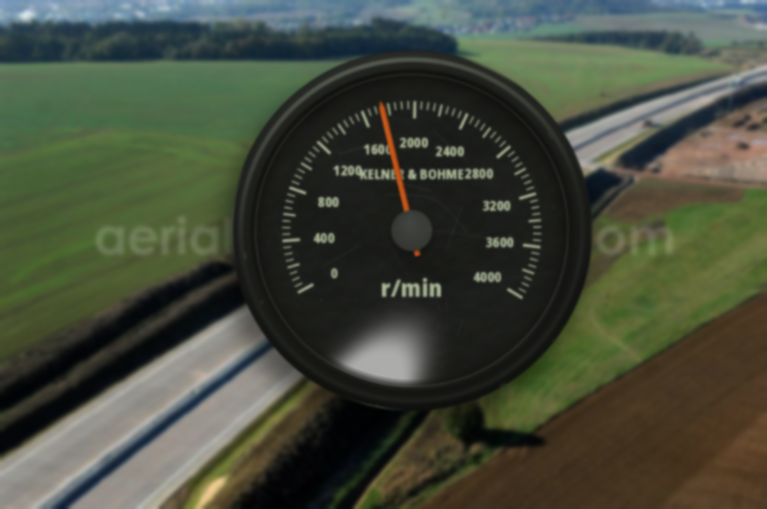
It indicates 1750 rpm
